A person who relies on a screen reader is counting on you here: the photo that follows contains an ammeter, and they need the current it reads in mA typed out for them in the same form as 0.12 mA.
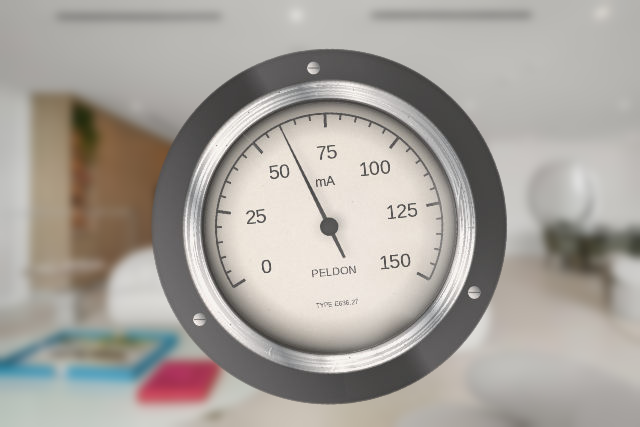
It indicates 60 mA
